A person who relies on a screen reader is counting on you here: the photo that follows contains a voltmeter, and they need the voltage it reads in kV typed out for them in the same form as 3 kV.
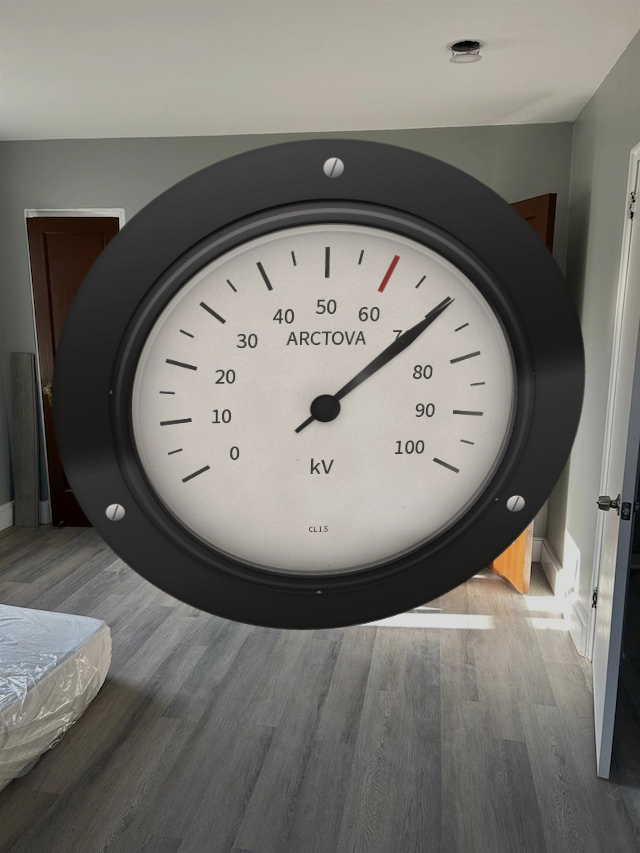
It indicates 70 kV
